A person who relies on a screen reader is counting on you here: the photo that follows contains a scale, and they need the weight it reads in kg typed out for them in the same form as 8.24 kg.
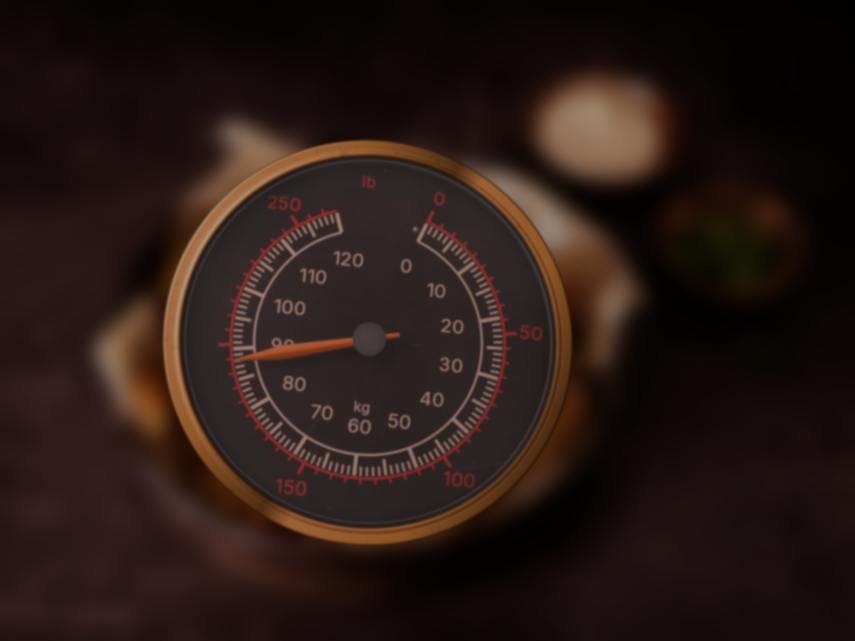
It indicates 88 kg
